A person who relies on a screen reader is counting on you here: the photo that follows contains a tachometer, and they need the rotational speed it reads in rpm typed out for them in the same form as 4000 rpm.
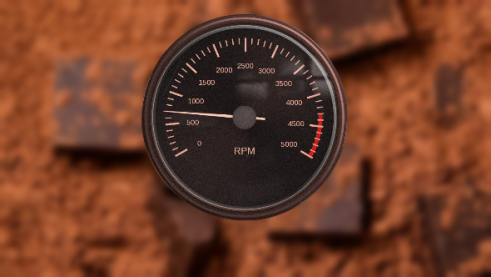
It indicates 700 rpm
